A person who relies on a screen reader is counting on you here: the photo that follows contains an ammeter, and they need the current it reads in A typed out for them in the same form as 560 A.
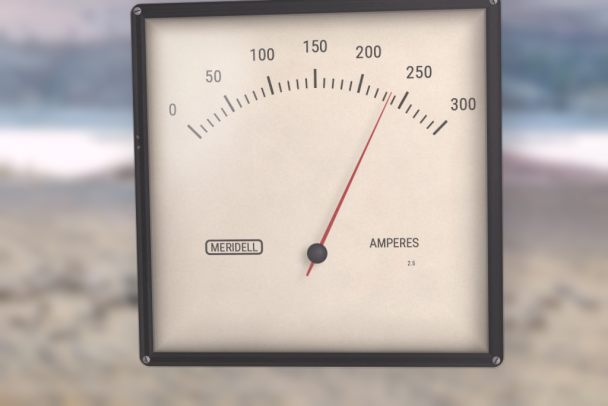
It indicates 235 A
